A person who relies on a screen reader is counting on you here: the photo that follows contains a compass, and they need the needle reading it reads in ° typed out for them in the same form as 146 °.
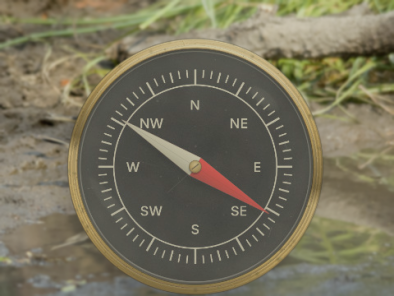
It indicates 122.5 °
